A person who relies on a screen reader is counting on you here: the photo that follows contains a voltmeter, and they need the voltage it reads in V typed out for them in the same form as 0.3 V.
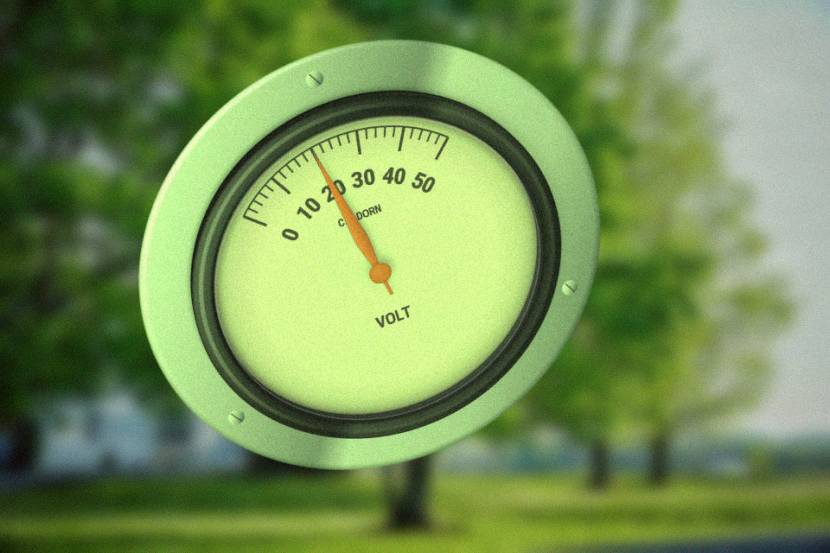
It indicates 20 V
